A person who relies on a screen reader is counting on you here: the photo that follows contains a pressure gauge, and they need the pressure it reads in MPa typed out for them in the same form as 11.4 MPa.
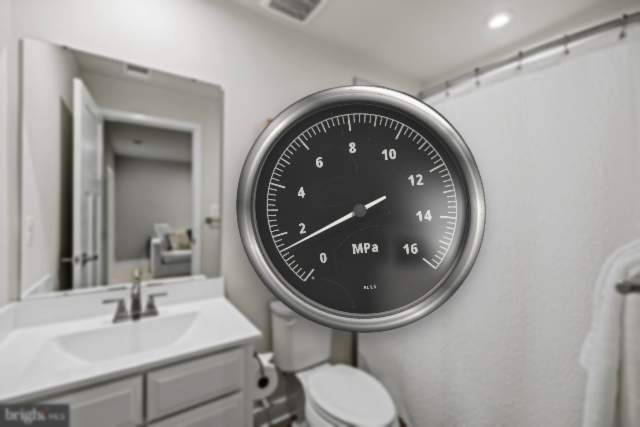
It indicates 1.4 MPa
